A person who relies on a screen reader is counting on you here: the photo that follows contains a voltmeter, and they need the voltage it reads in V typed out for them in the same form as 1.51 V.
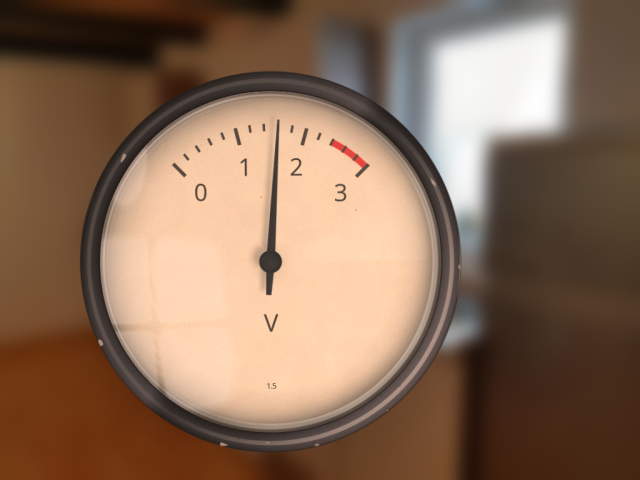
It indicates 1.6 V
